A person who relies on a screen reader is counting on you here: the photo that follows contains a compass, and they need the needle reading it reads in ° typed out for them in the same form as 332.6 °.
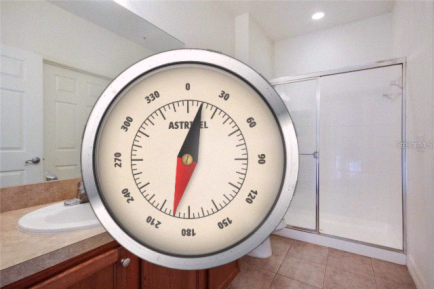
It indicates 195 °
